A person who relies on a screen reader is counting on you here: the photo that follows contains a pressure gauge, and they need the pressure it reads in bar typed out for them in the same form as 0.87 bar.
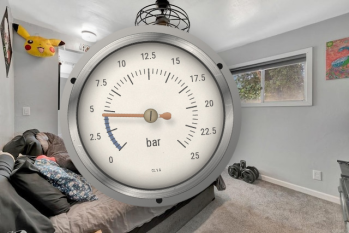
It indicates 4.5 bar
